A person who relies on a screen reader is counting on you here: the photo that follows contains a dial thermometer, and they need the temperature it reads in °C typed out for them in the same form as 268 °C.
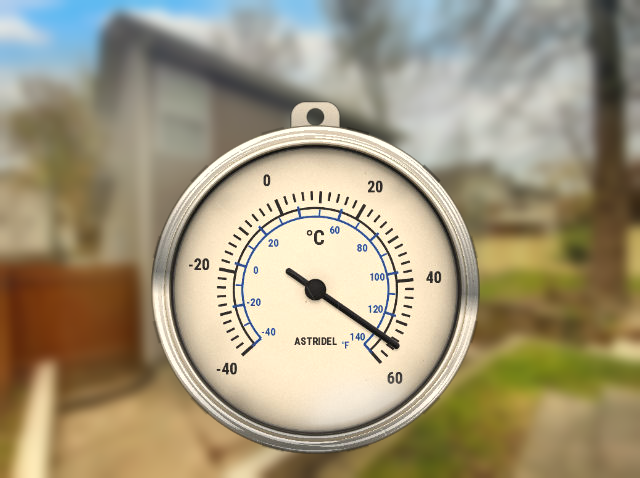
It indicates 55 °C
